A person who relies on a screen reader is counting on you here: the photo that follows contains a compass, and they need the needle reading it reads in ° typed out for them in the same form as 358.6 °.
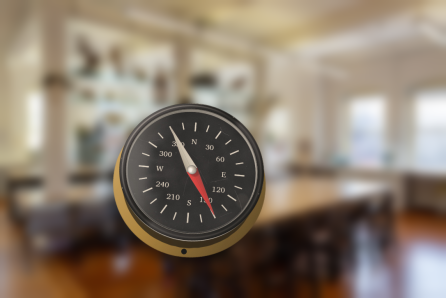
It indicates 150 °
